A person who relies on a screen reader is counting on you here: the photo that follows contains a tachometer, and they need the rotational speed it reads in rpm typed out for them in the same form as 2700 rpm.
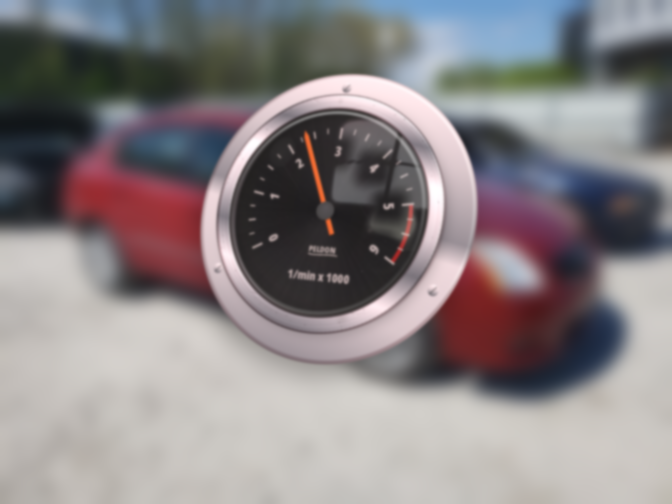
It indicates 2375 rpm
